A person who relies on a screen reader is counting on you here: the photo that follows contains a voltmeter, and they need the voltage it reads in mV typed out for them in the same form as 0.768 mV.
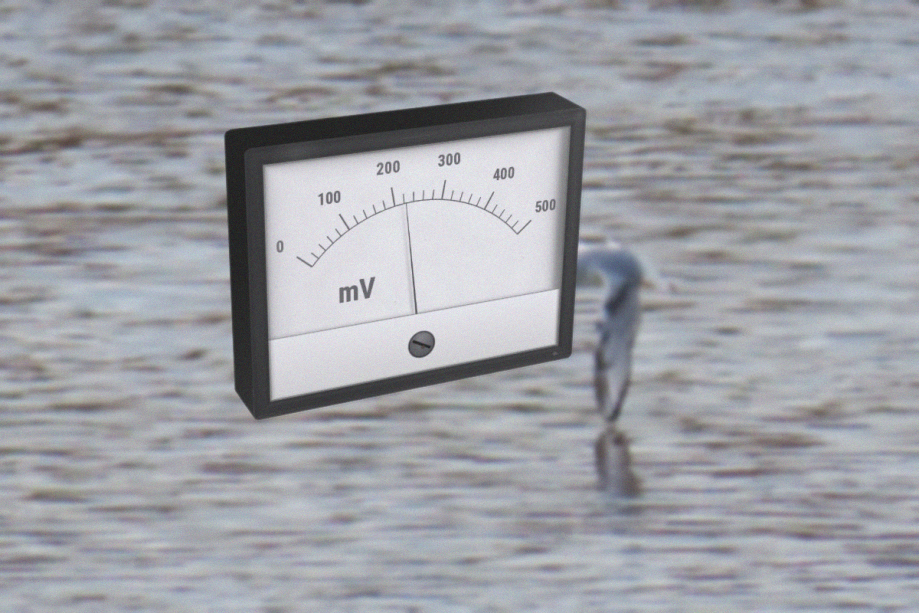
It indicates 220 mV
